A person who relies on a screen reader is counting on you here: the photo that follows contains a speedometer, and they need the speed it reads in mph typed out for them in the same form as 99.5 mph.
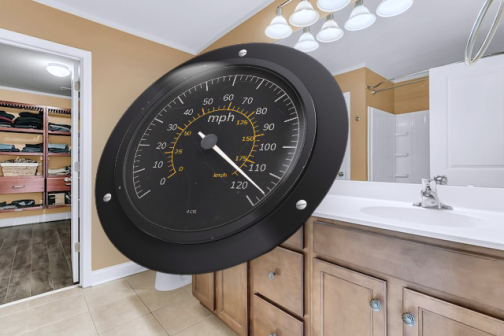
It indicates 116 mph
